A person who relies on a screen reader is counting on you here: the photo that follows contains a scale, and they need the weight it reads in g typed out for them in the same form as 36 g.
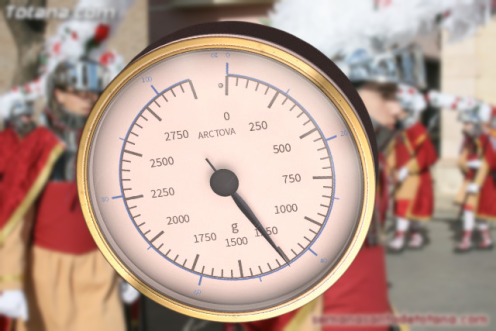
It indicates 1250 g
